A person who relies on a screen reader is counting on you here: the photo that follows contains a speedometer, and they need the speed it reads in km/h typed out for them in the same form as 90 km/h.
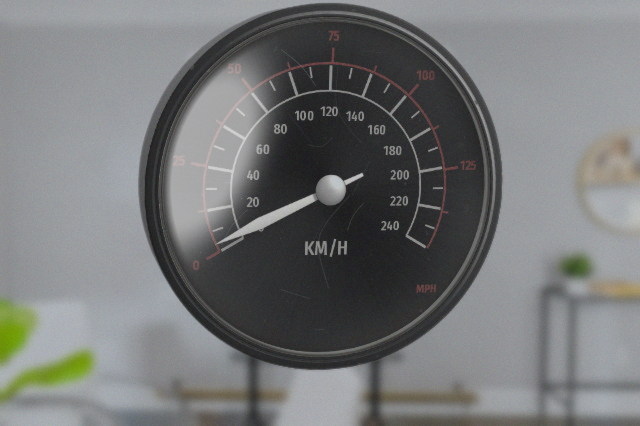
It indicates 5 km/h
